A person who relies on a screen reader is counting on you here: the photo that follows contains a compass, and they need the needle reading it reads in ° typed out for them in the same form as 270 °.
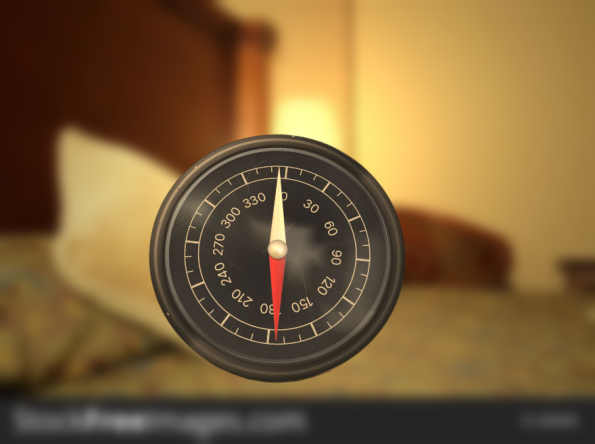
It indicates 175 °
